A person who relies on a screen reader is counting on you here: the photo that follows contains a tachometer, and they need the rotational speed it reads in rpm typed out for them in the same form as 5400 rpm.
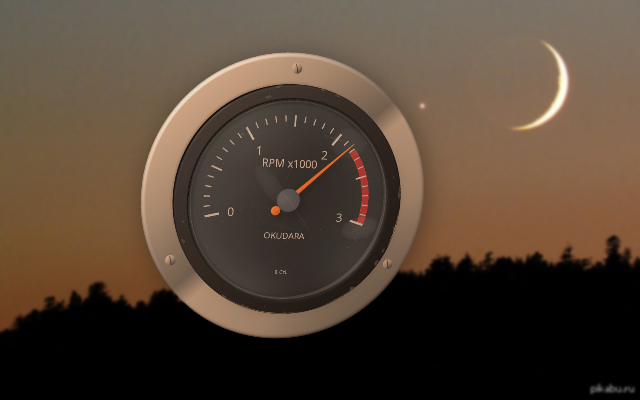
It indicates 2150 rpm
